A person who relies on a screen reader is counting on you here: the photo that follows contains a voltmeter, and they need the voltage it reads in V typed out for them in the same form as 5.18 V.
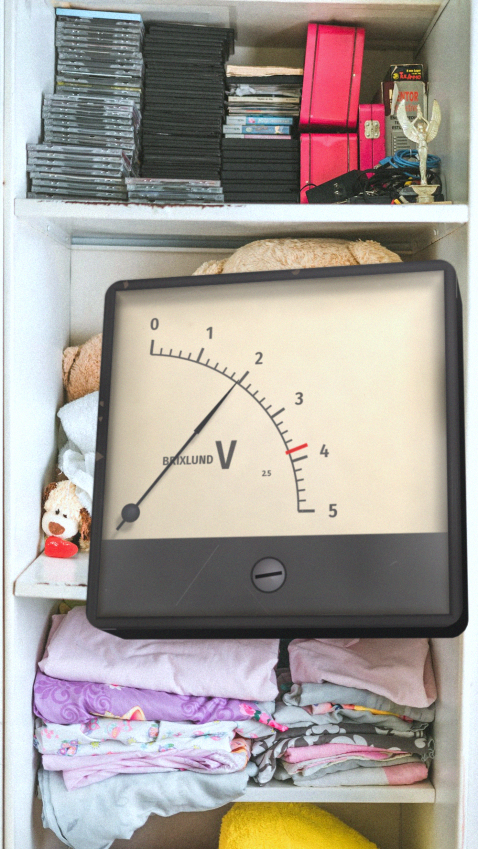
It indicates 2 V
